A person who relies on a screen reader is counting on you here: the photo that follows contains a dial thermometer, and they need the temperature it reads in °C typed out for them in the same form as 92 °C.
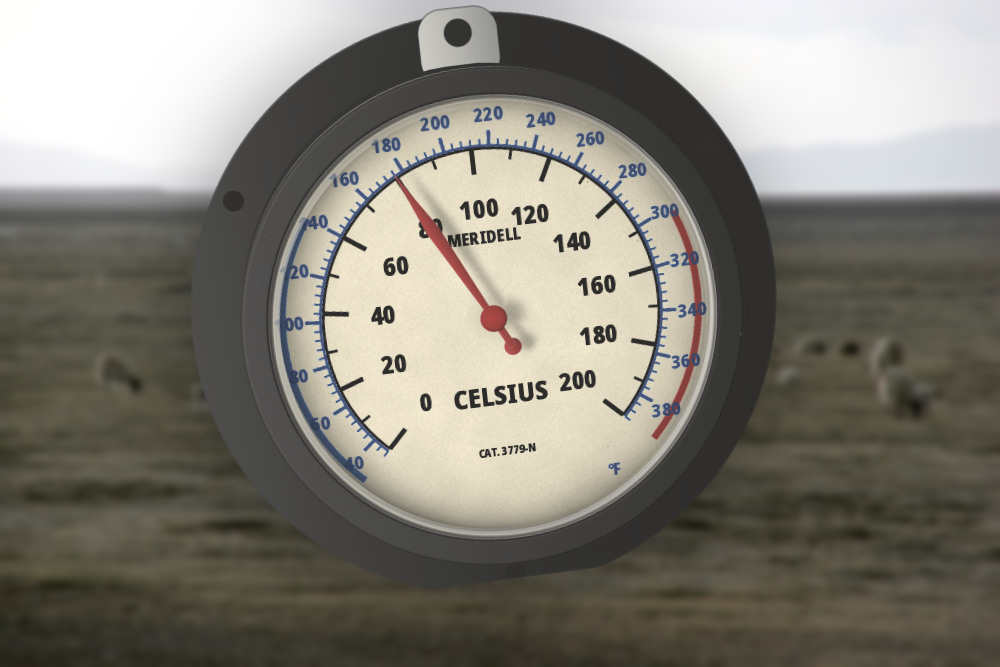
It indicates 80 °C
